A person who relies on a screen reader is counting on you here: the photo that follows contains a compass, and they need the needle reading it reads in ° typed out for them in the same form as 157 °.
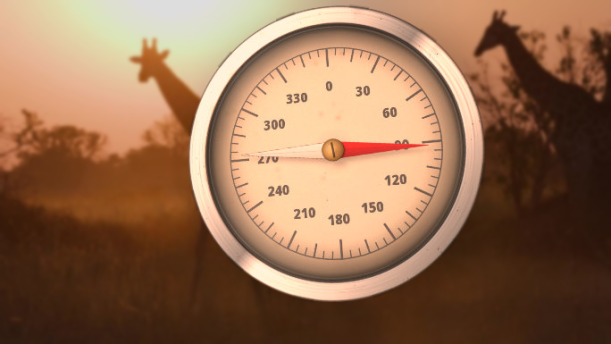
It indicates 92.5 °
